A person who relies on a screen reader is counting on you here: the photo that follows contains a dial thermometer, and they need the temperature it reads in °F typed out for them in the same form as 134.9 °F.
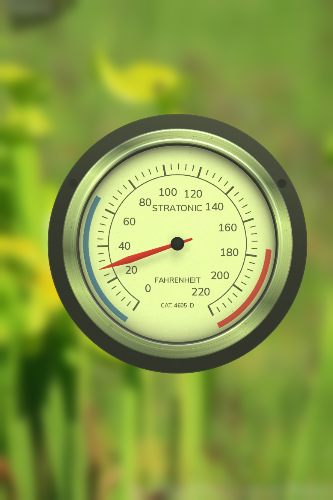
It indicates 28 °F
